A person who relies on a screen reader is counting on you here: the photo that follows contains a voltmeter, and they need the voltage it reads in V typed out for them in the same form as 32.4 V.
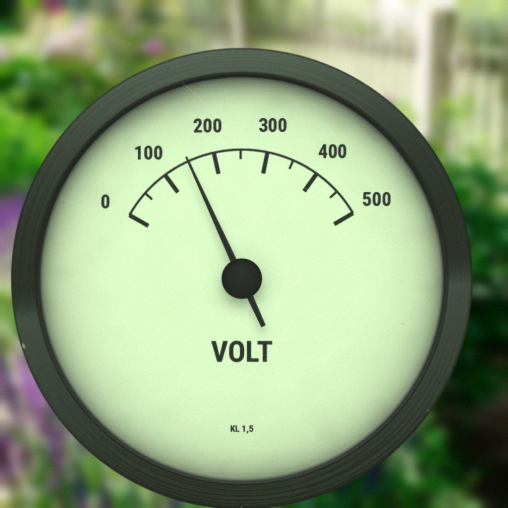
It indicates 150 V
